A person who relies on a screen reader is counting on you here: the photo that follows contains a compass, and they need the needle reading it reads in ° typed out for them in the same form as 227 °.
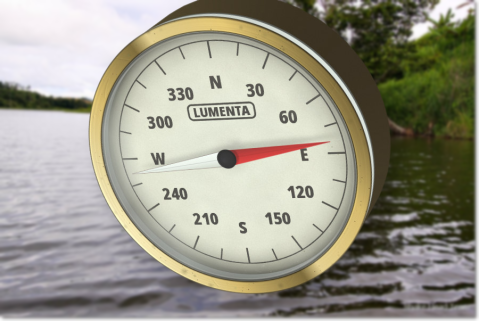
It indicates 82.5 °
